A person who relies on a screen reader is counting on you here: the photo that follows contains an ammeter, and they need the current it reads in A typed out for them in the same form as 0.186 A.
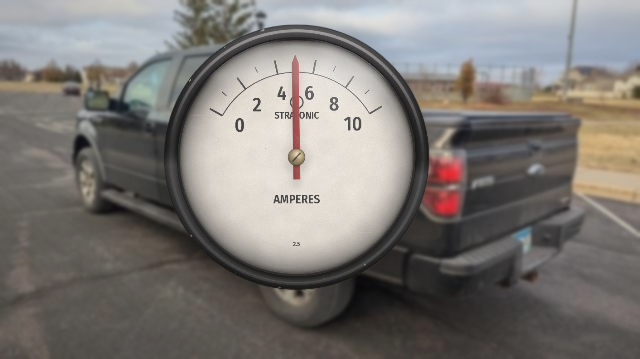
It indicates 5 A
